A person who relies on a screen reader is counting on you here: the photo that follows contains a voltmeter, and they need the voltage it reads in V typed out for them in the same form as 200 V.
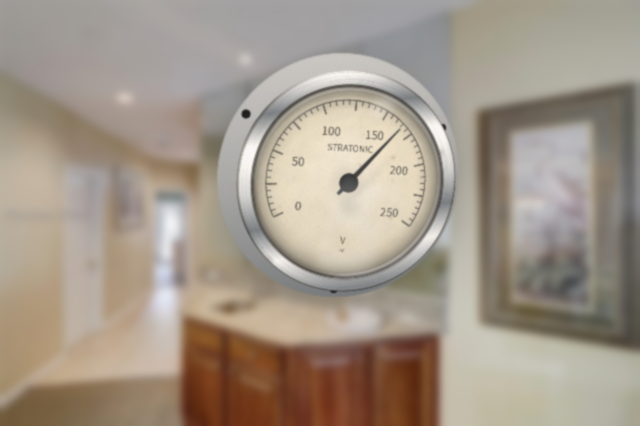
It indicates 165 V
